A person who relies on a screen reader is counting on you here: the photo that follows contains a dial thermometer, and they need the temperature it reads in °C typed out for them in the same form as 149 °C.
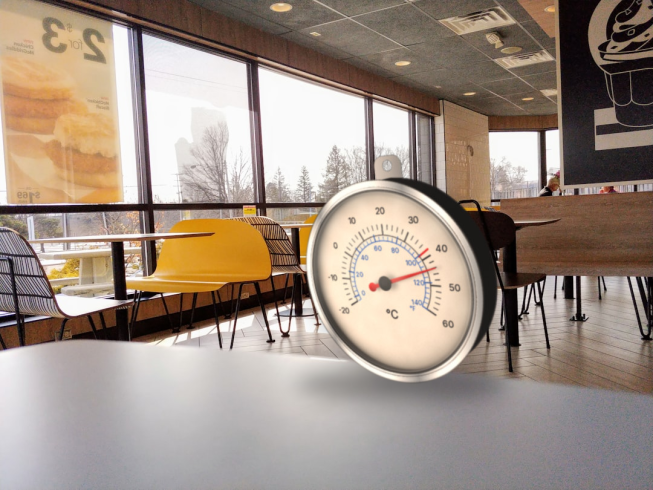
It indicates 44 °C
